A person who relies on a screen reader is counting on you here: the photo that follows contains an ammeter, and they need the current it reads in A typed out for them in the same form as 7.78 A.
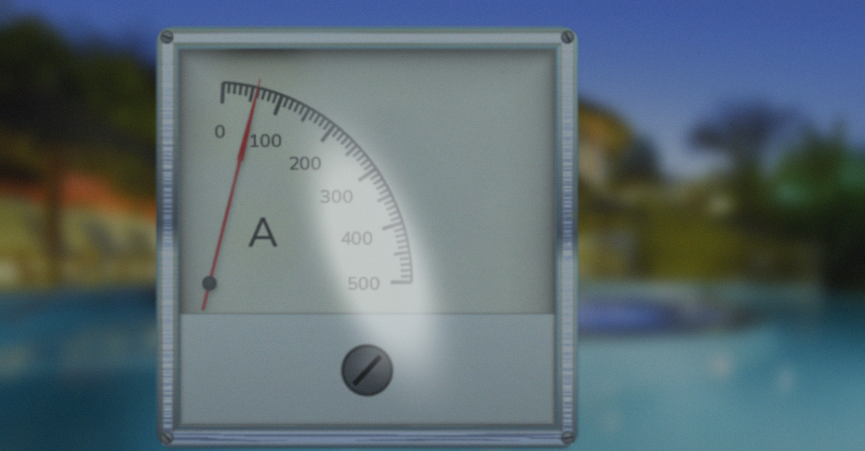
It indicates 60 A
